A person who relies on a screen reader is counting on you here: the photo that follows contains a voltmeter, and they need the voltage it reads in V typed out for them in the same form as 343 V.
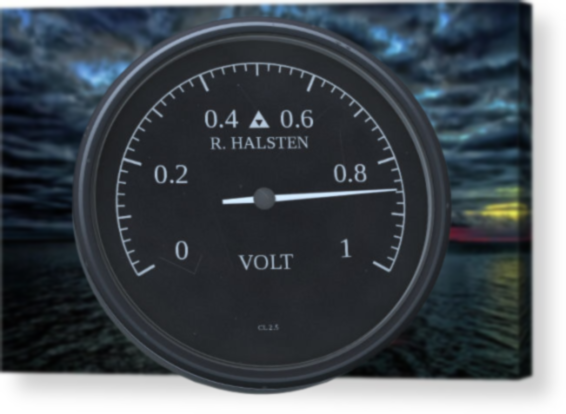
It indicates 0.86 V
